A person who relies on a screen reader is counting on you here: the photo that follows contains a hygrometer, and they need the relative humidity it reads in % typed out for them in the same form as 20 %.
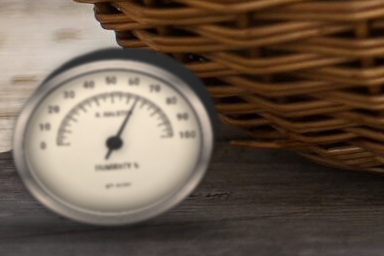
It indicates 65 %
